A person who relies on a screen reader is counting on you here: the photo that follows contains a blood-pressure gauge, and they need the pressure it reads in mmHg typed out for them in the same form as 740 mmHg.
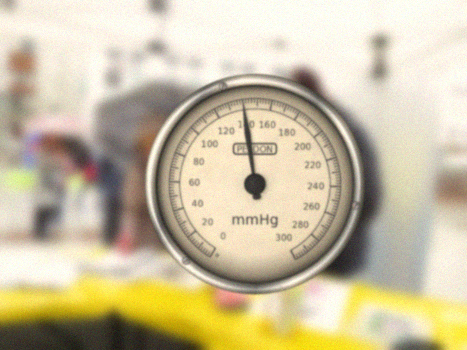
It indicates 140 mmHg
